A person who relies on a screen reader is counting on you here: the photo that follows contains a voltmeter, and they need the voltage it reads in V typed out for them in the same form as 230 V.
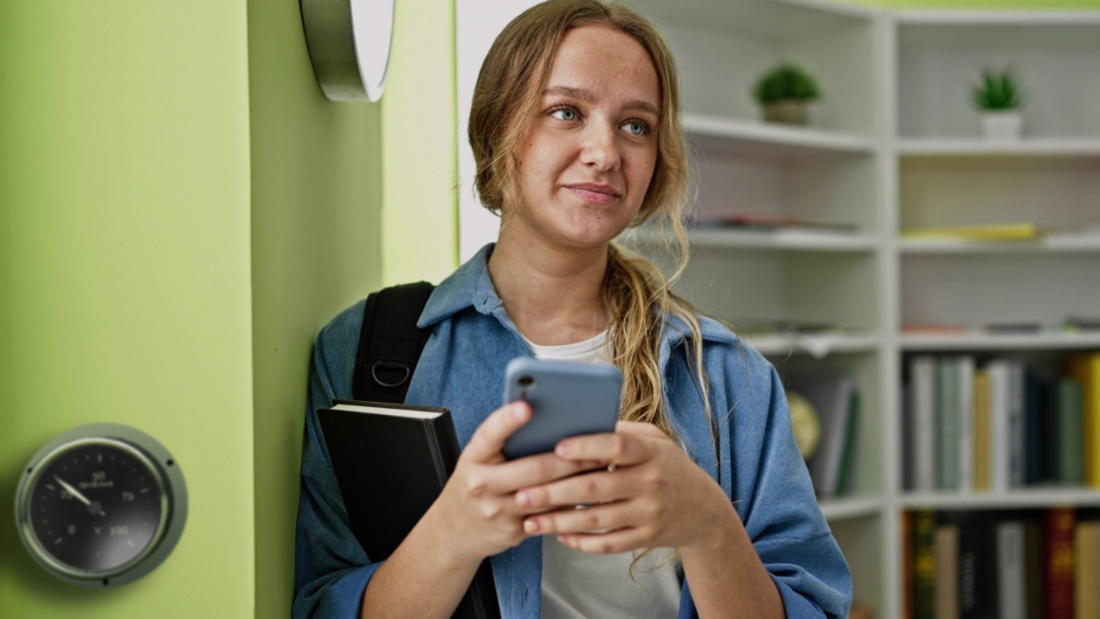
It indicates 30 V
